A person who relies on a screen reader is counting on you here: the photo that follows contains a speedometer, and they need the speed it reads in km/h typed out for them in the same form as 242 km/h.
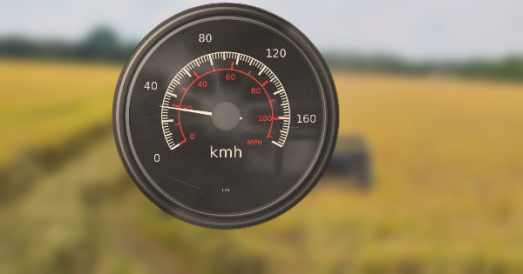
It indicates 30 km/h
